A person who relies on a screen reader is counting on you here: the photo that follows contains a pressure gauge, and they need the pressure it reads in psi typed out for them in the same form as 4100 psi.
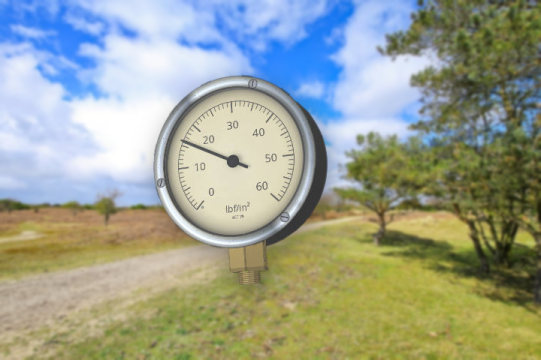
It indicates 16 psi
